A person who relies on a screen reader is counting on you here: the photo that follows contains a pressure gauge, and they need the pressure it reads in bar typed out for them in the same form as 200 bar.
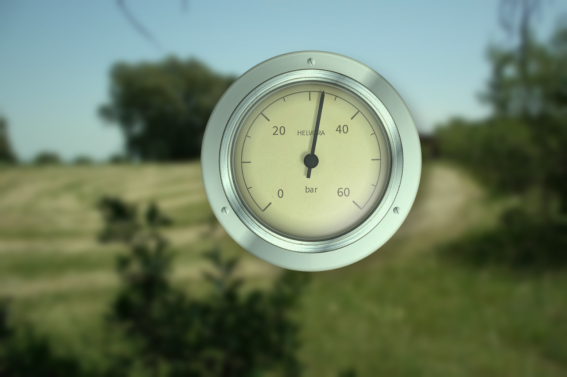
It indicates 32.5 bar
